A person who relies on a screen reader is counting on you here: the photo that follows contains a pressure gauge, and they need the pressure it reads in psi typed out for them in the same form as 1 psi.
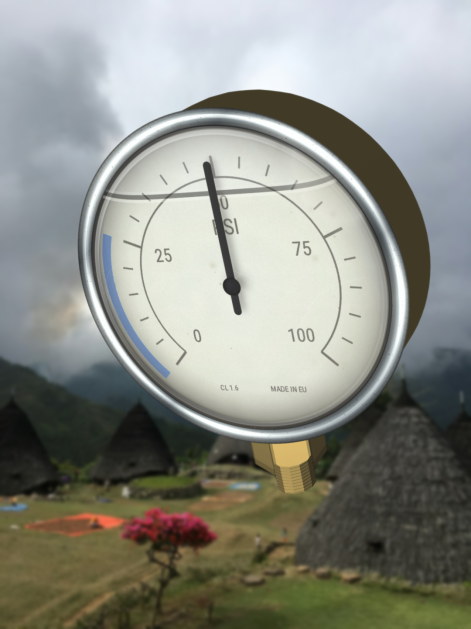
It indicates 50 psi
